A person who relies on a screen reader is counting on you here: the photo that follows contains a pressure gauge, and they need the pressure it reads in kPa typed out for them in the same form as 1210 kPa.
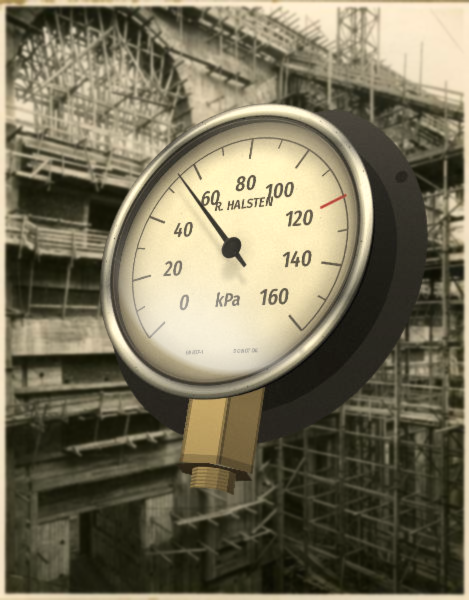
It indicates 55 kPa
